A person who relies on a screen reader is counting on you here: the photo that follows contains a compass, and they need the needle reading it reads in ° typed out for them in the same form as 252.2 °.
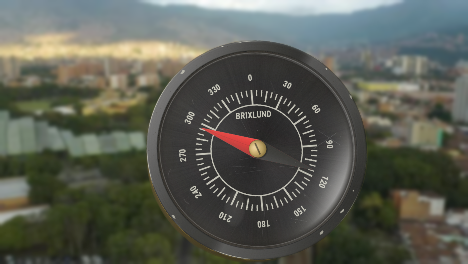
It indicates 295 °
